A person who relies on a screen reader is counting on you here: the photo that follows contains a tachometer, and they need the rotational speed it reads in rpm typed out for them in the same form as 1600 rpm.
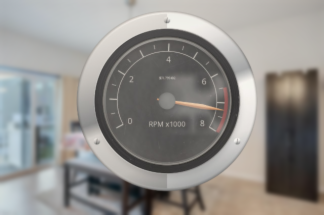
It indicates 7250 rpm
